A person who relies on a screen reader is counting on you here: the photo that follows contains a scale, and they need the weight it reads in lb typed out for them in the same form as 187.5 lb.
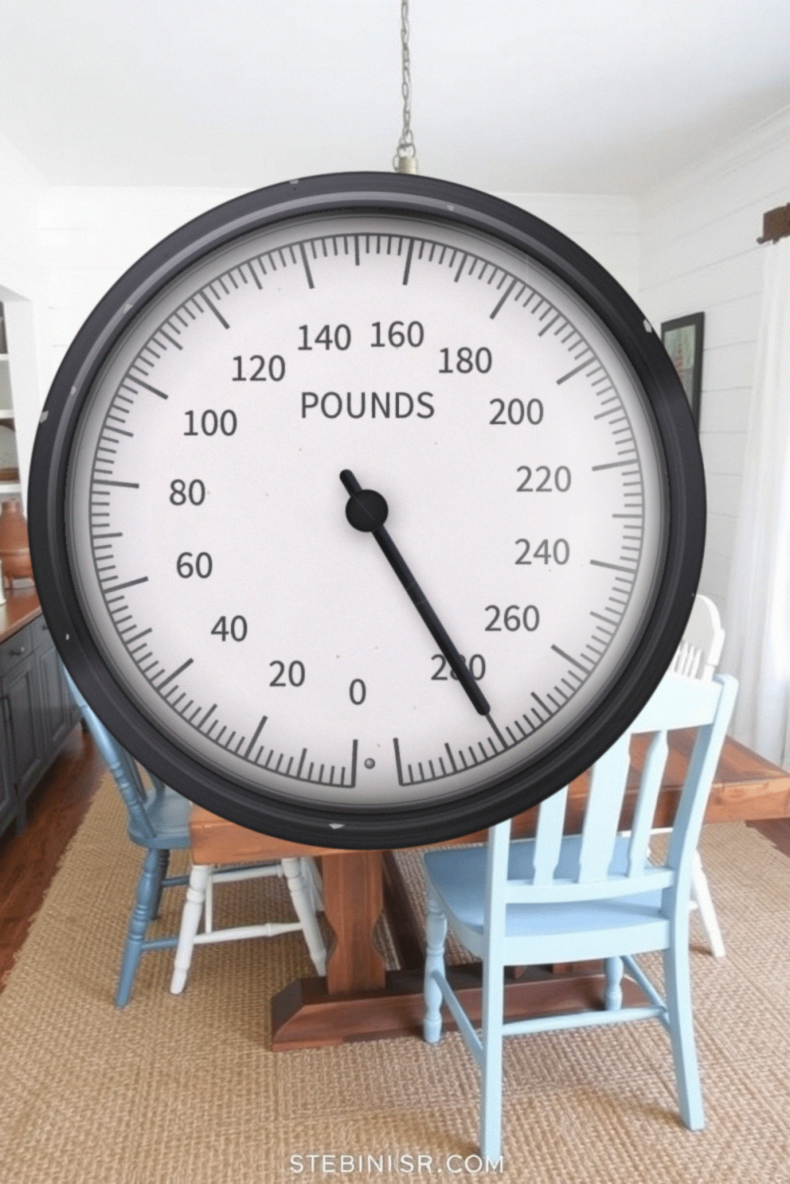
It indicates 280 lb
